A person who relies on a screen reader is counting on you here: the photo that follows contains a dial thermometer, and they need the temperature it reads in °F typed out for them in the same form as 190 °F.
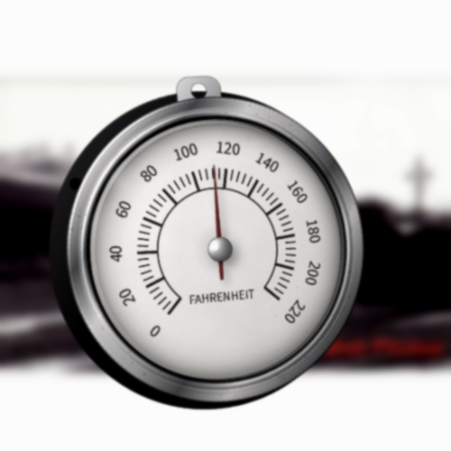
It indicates 112 °F
